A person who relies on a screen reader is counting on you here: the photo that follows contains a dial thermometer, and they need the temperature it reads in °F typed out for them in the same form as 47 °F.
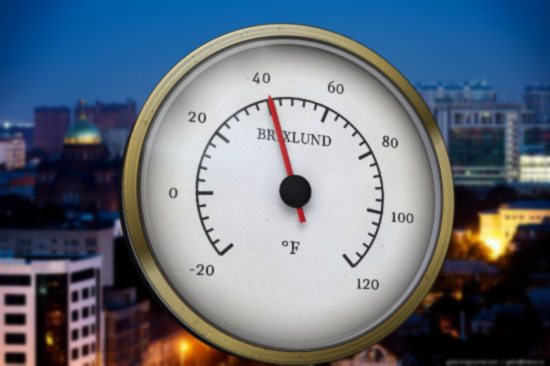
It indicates 40 °F
